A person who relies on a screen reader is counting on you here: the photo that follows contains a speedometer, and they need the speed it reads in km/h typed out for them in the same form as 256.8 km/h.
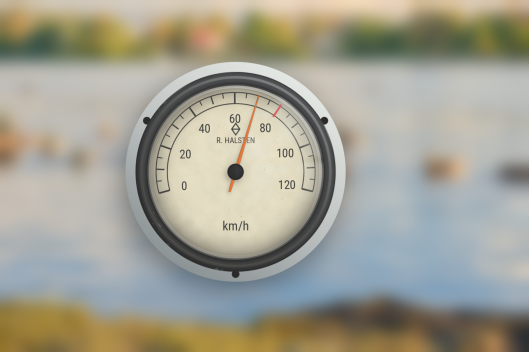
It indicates 70 km/h
